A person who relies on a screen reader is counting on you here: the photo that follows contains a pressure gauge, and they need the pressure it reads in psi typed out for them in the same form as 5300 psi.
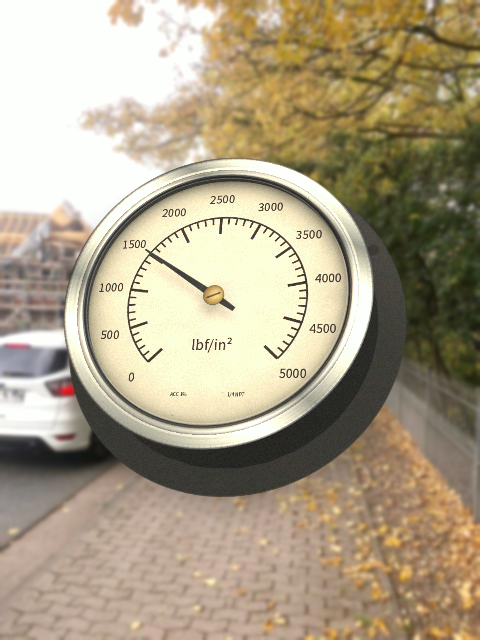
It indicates 1500 psi
